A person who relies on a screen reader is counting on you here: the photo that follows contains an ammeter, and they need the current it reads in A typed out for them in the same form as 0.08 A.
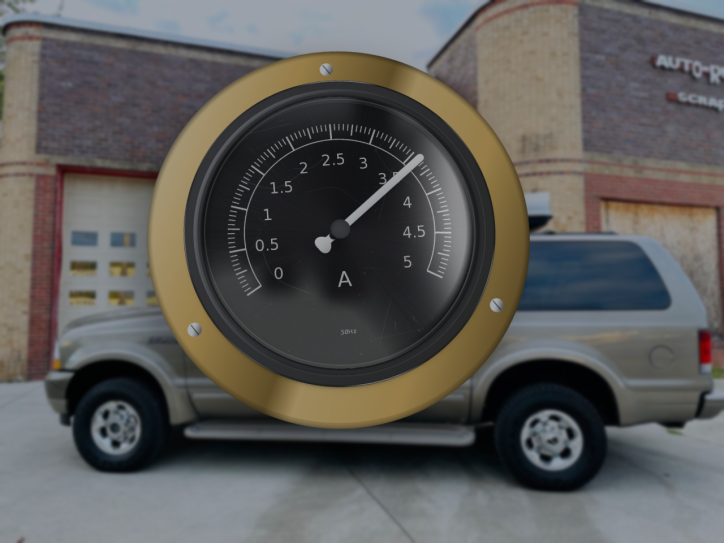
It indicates 3.6 A
